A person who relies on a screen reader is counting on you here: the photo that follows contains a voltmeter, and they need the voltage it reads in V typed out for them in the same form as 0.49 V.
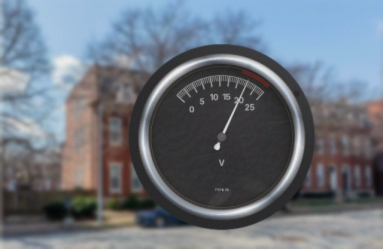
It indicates 20 V
